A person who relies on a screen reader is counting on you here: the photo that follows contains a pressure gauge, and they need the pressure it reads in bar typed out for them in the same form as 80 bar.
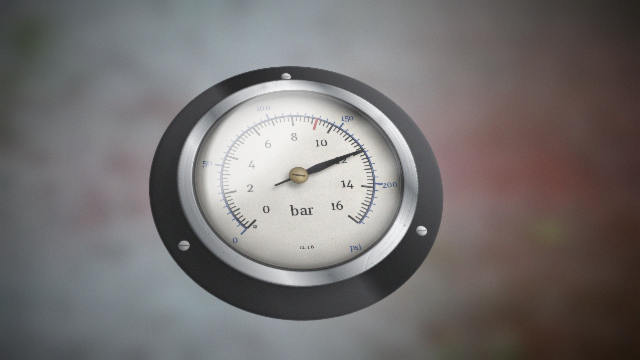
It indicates 12 bar
